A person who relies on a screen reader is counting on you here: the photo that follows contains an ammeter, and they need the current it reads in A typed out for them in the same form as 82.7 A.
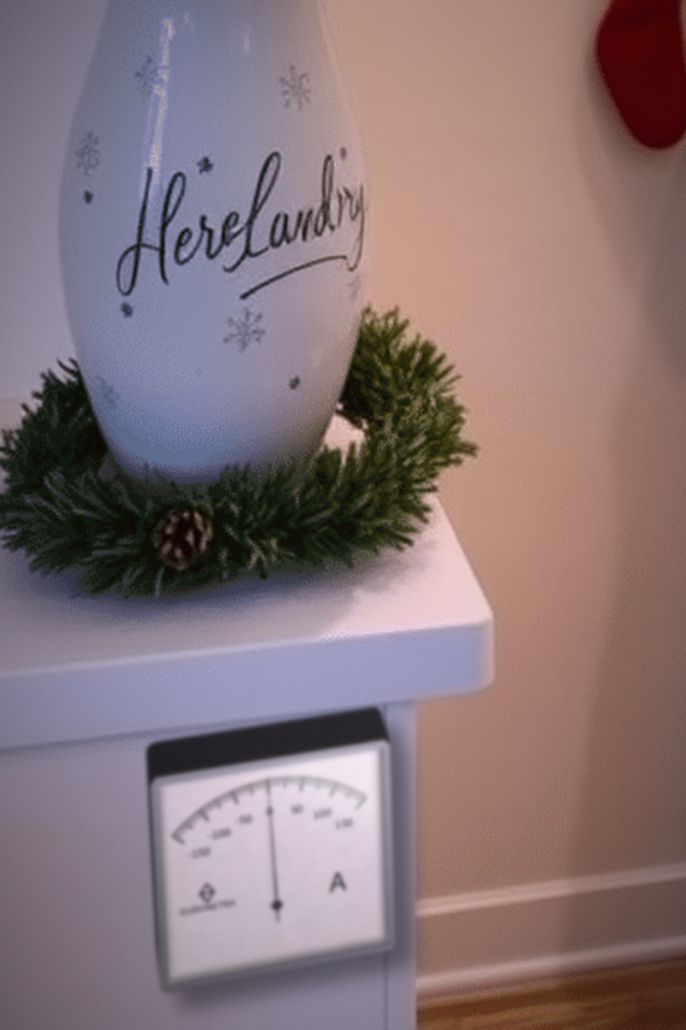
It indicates 0 A
